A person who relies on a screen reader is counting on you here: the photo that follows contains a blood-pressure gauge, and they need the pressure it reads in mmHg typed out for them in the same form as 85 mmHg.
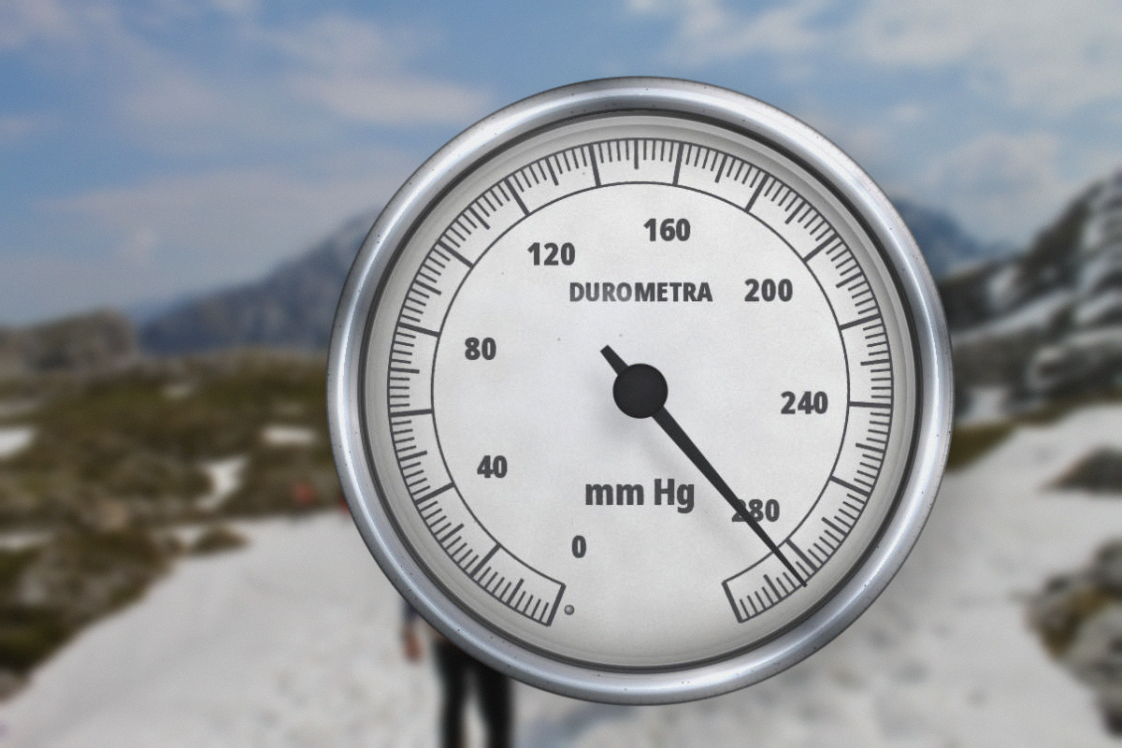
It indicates 284 mmHg
